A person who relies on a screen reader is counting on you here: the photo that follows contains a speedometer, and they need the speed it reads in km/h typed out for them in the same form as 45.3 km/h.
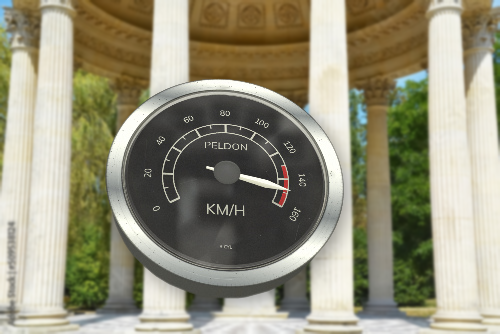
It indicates 150 km/h
